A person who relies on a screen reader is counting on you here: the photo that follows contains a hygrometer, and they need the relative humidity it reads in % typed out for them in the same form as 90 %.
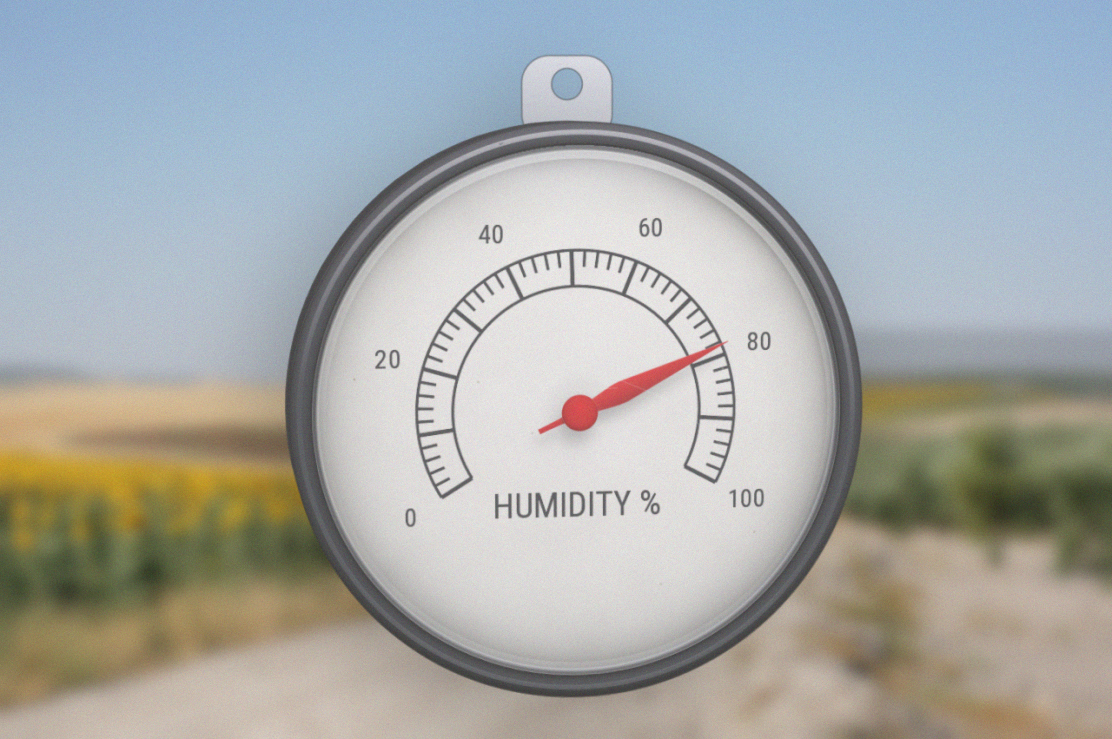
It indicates 78 %
